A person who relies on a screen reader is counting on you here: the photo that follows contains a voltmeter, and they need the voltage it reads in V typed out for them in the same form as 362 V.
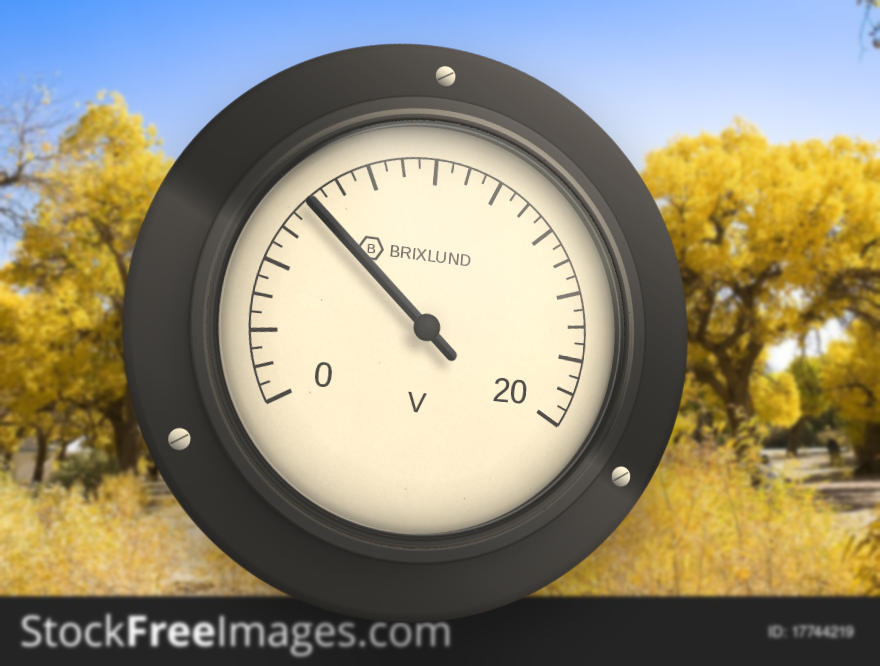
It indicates 6 V
